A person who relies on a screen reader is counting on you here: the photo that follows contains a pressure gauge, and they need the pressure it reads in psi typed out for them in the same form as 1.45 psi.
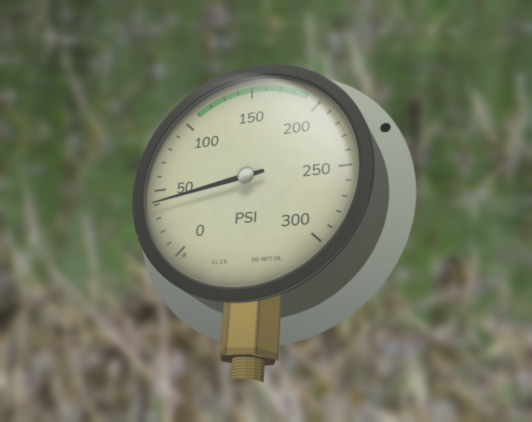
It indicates 40 psi
